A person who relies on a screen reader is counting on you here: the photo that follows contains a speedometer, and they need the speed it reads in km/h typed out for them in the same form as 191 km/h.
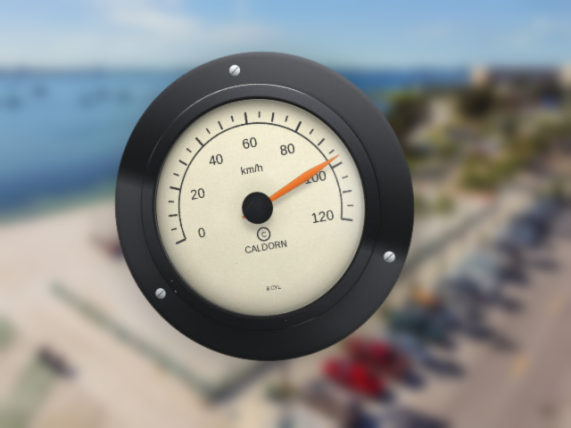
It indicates 97.5 km/h
